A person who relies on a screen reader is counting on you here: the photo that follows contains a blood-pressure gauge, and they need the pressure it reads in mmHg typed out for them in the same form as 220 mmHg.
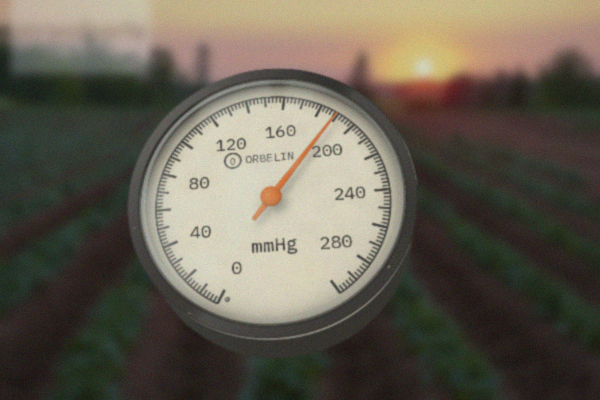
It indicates 190 mmHg
